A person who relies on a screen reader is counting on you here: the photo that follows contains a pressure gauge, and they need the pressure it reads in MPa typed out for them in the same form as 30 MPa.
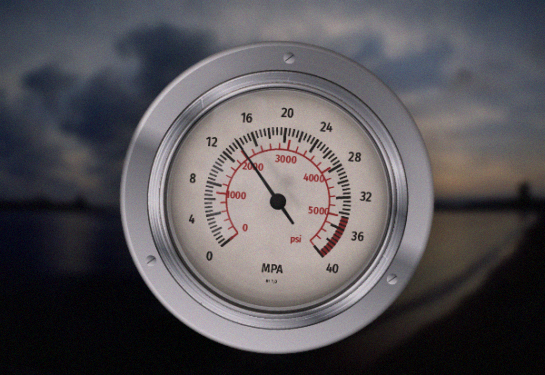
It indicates 14 MPa
